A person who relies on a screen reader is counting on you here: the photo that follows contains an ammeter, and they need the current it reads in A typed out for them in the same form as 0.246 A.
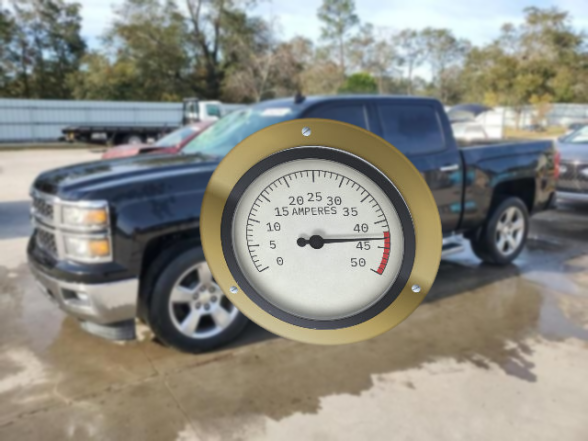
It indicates 43 A
